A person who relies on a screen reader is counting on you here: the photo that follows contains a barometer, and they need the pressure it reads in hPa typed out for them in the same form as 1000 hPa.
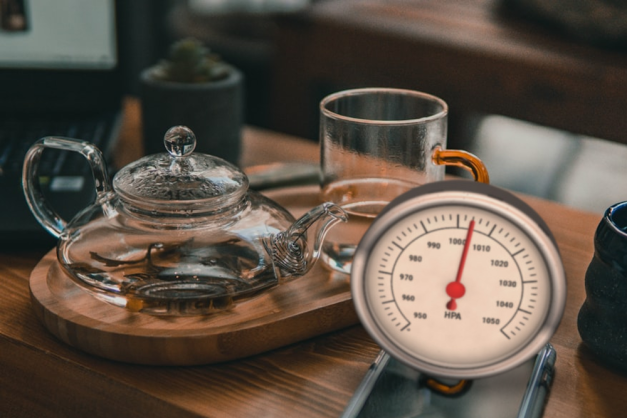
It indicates 1004 hPa
